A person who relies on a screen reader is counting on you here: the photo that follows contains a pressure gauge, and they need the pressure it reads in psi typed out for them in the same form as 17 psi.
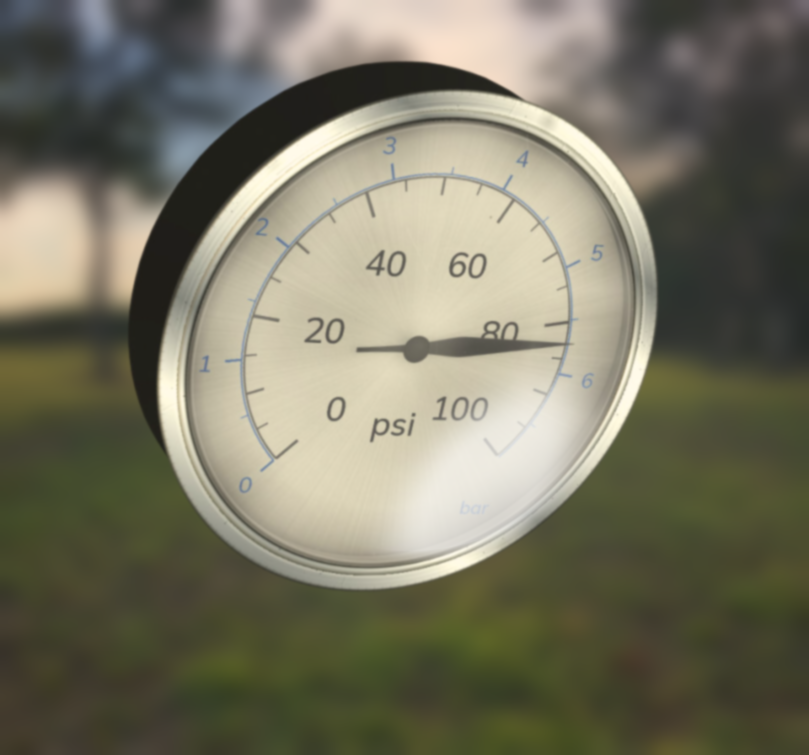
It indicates 82.5 psi
